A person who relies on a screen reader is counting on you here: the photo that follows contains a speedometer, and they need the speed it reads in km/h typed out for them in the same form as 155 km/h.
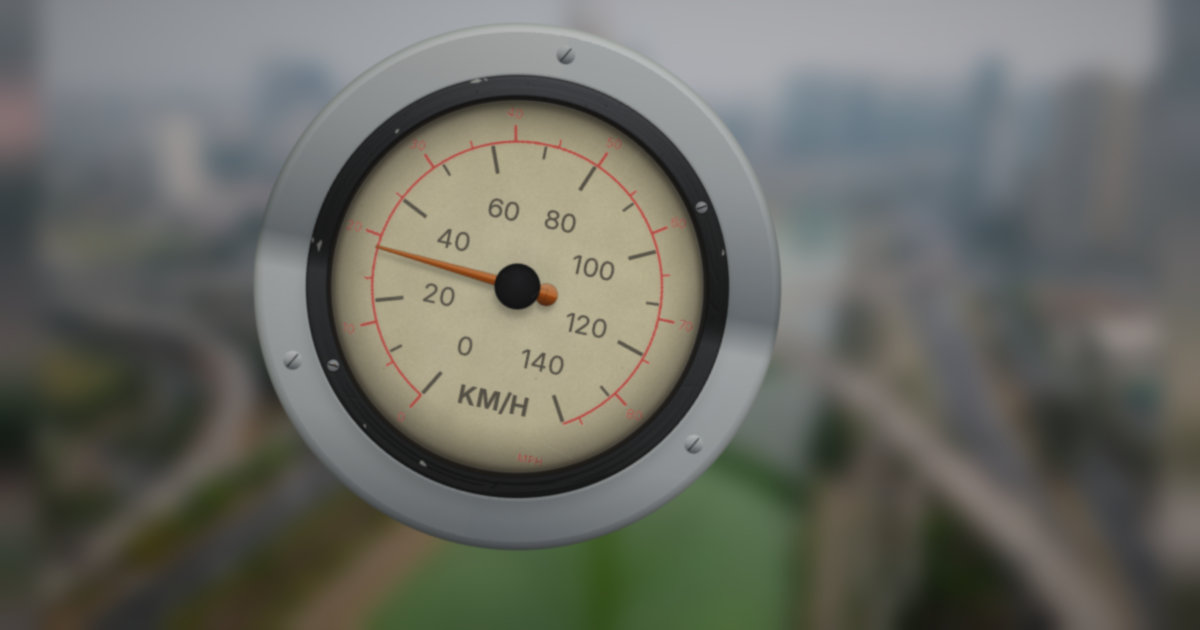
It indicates 30 km/h
